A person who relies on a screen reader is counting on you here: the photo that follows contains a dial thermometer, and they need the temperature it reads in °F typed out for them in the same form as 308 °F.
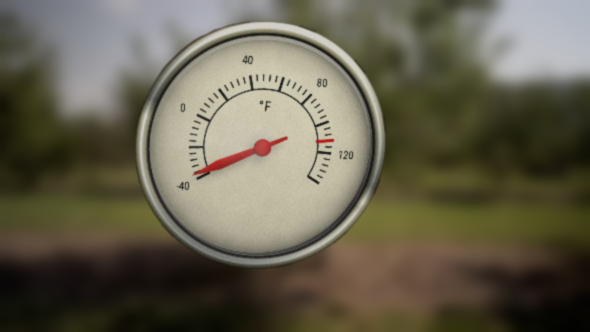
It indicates -36 °F
